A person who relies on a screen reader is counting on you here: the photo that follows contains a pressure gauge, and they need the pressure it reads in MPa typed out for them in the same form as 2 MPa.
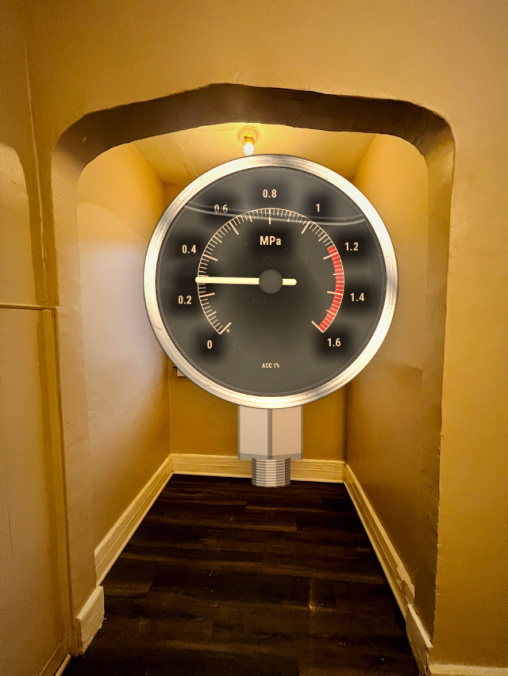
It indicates 0.28 MPa
